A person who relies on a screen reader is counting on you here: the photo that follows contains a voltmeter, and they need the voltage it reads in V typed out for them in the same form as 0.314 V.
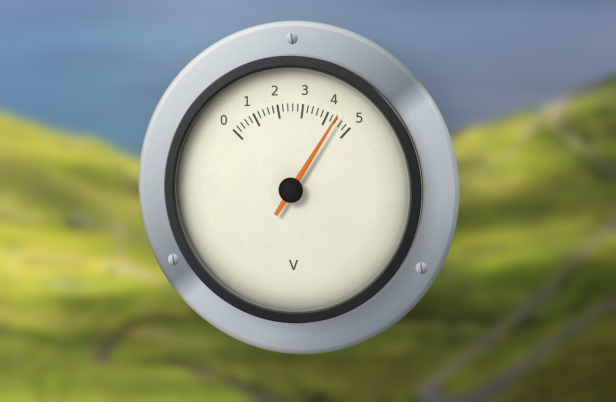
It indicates 4.4 V
